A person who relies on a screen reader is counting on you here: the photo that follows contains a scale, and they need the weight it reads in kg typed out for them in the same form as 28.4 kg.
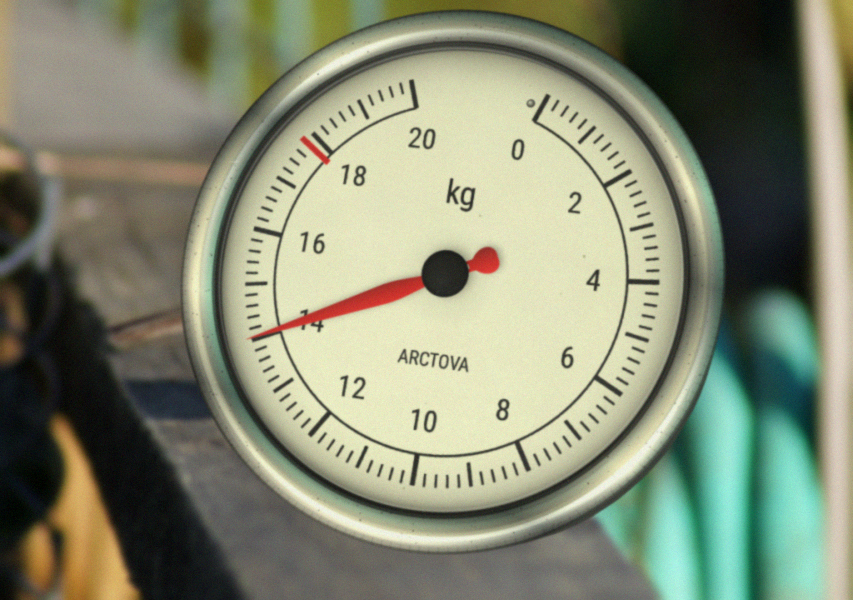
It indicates 14 kg
